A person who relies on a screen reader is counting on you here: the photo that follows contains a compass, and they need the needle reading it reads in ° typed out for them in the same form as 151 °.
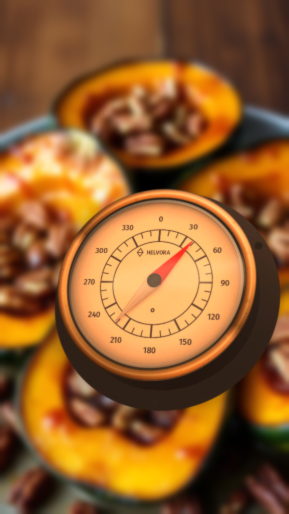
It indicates 40 °
